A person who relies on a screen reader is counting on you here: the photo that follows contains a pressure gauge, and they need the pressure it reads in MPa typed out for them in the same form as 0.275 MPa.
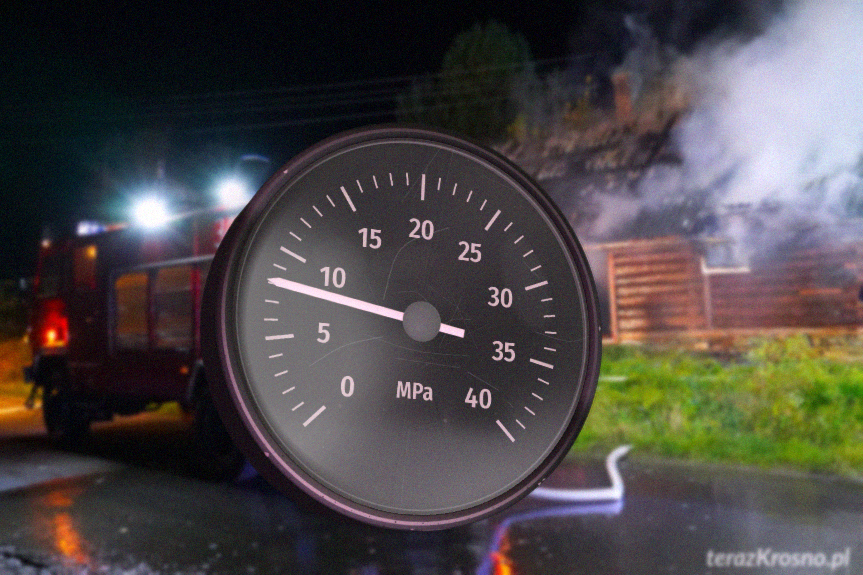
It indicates 8 MPa
